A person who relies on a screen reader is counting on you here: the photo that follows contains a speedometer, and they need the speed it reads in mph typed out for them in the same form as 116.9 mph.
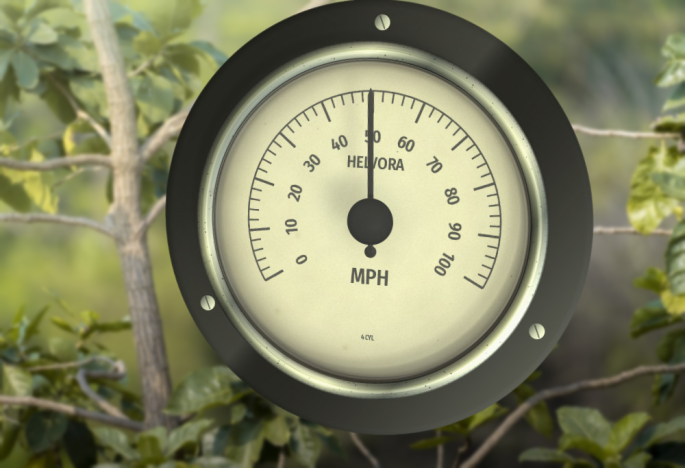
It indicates 50 mph
